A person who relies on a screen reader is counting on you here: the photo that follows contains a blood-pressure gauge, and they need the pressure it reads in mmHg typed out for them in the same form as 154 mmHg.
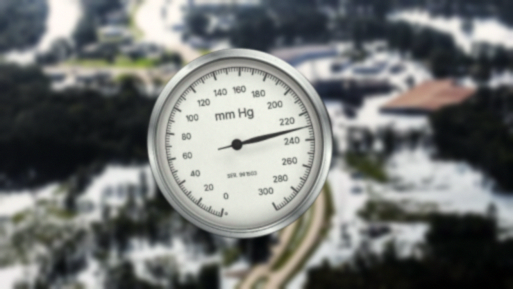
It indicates 230 mmHg
